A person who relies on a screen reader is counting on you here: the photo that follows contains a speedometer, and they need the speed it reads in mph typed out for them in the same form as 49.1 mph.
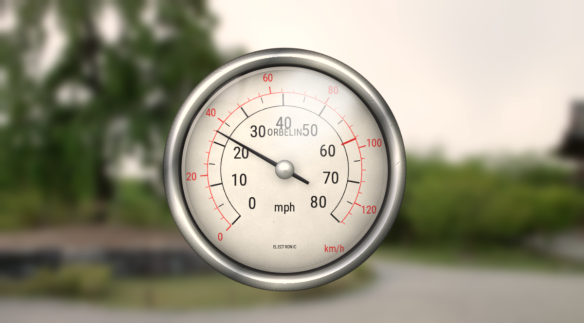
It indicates 22.5 mph
